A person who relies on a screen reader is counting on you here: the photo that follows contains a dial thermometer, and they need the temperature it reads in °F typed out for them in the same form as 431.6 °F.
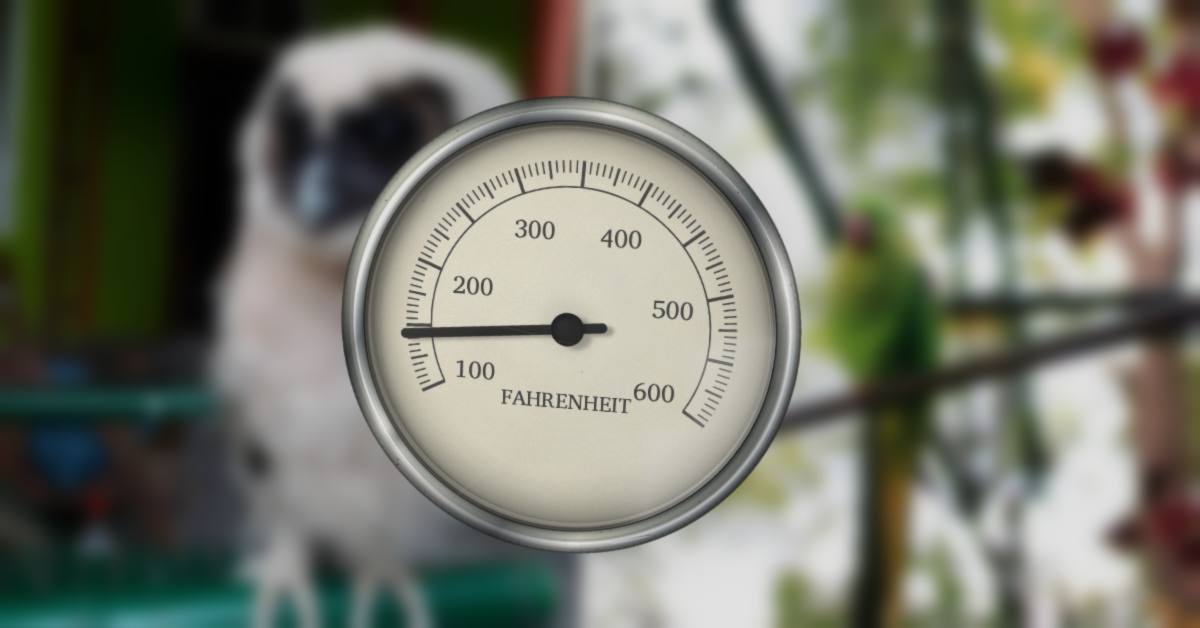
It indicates 145 °F
